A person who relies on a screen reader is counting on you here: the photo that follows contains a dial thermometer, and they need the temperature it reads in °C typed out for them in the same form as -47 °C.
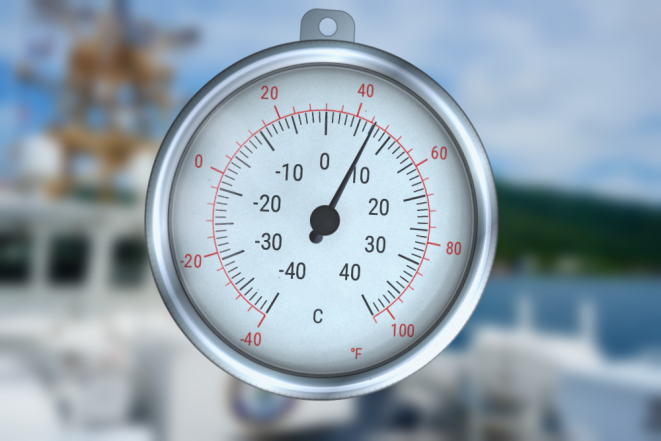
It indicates 7 °C
